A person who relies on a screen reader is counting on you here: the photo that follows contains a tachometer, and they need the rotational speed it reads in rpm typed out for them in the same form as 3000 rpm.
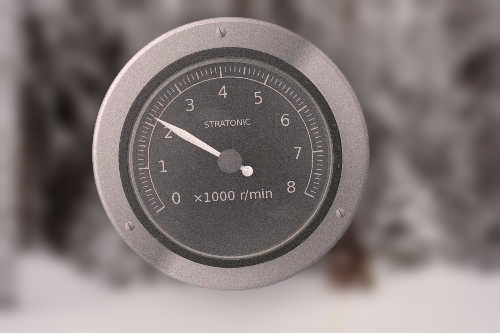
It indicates 2200 rpm
